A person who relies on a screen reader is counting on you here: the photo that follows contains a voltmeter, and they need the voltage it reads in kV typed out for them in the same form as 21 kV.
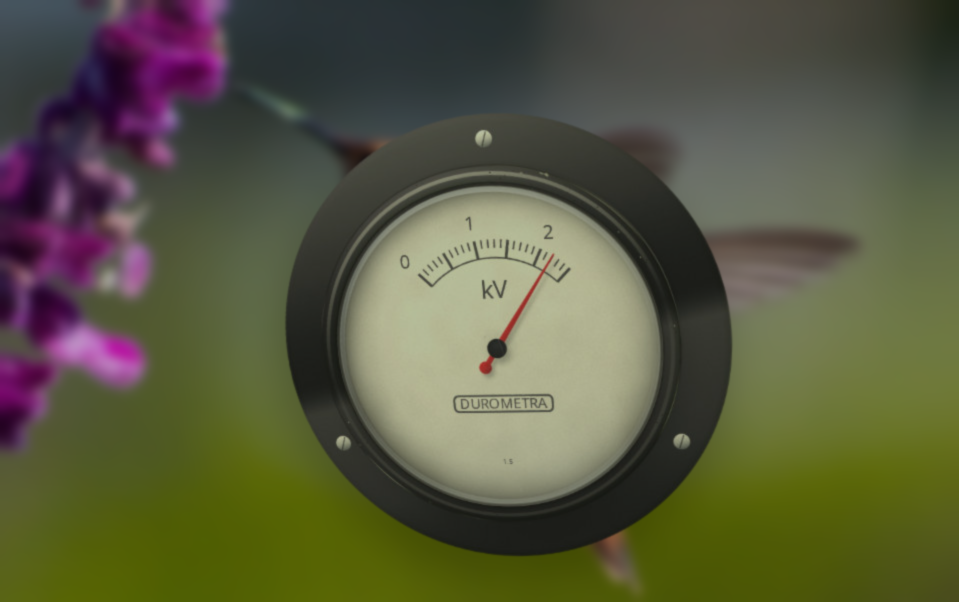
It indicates 2.2 kV
